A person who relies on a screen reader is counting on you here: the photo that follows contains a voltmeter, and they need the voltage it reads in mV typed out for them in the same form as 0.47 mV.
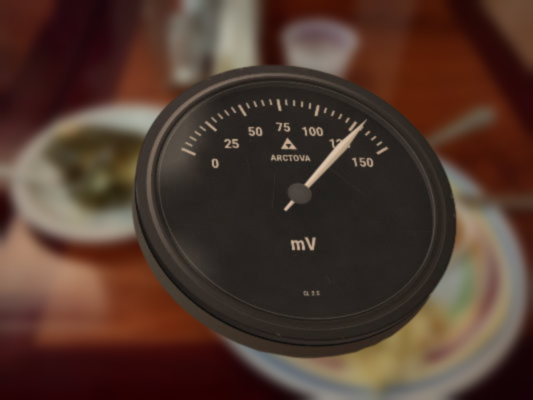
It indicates 130 mV
